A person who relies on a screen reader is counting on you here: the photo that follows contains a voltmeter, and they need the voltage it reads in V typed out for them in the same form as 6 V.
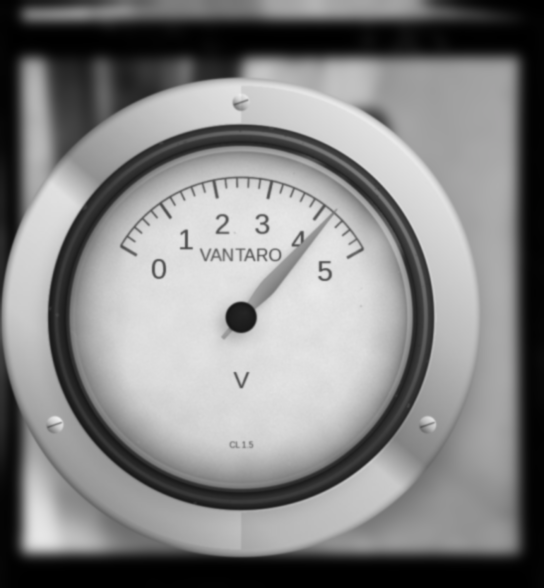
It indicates 4.2 V
